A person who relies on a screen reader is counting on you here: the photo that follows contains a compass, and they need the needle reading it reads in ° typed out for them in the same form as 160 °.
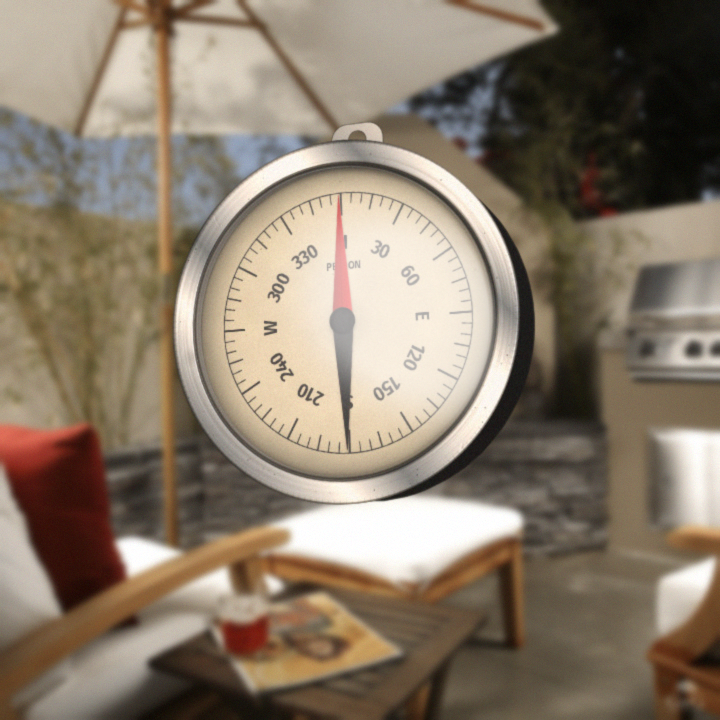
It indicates 0 °
